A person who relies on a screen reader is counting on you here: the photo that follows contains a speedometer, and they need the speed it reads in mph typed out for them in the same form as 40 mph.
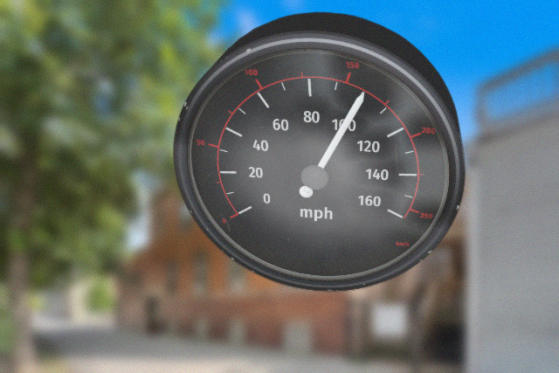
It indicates 100 mph
